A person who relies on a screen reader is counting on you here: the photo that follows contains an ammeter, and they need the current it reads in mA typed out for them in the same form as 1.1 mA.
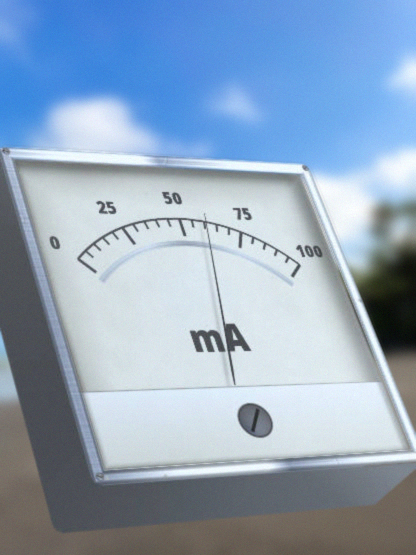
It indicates 60 mA
